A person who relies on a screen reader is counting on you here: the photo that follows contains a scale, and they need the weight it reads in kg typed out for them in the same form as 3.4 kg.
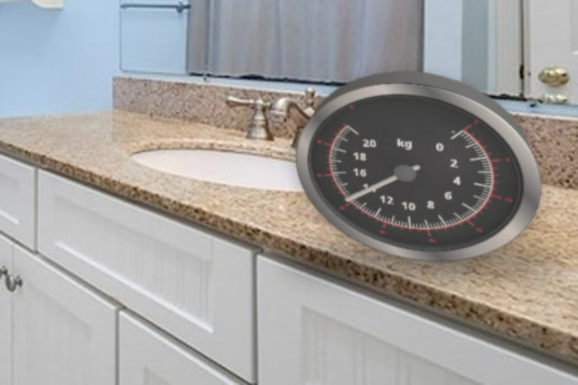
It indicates 14 kg
